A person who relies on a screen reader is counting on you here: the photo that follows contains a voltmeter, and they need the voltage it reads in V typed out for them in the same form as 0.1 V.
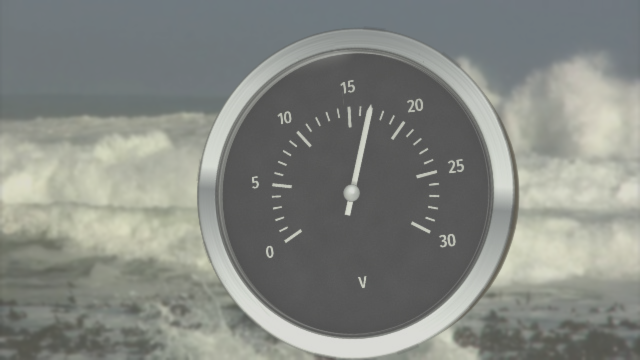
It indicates 17 V
